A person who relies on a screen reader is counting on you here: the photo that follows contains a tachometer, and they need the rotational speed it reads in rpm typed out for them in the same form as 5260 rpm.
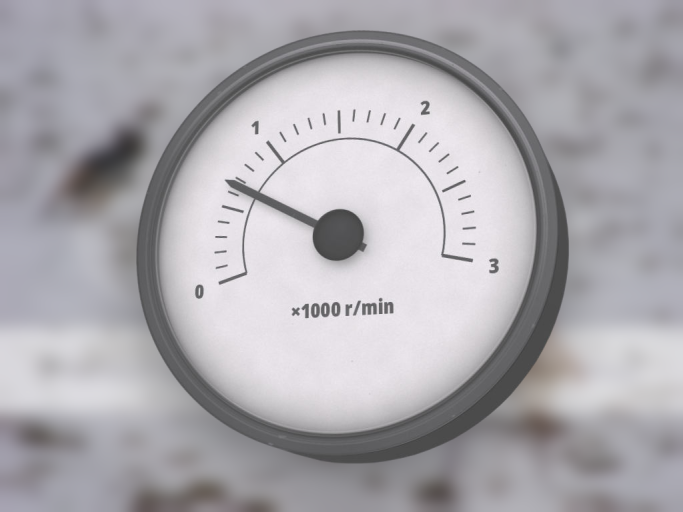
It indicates 650 rpm
